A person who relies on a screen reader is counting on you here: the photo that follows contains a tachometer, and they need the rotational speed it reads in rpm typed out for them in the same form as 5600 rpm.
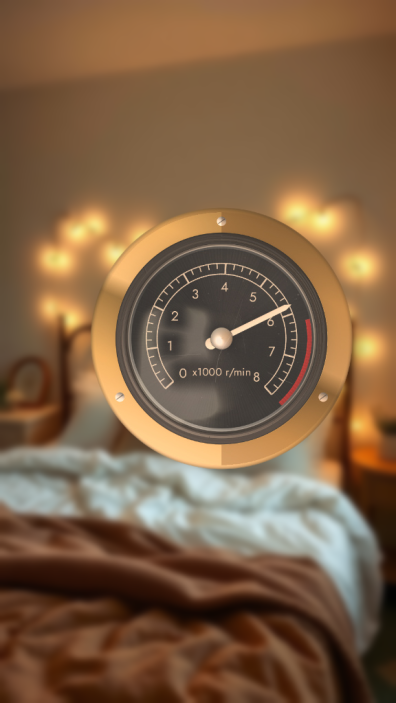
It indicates 5800 rpm
